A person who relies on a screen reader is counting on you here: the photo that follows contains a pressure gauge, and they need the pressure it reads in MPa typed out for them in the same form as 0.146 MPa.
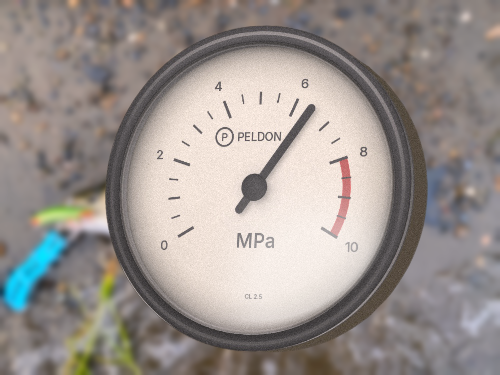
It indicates 6.5 MPa
